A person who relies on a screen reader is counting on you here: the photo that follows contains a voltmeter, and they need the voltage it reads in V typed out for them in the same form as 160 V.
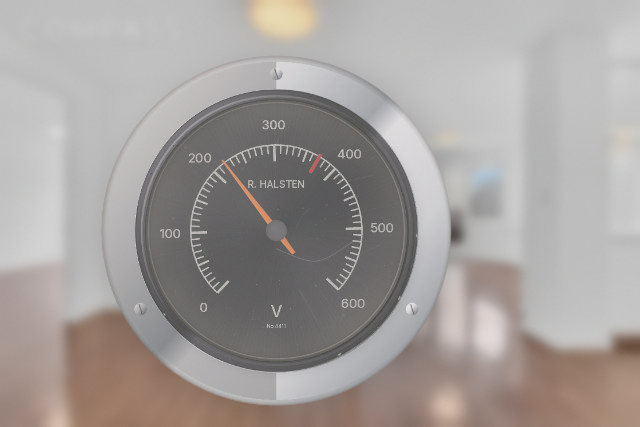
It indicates 220 V
